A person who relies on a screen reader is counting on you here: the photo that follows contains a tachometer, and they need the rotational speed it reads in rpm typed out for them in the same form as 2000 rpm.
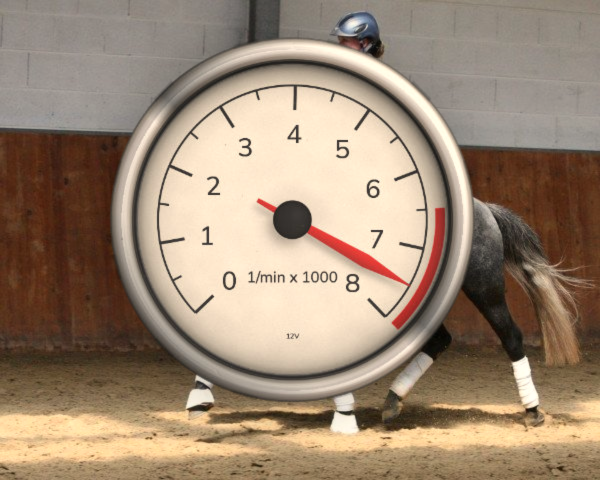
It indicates 7500 rpm
